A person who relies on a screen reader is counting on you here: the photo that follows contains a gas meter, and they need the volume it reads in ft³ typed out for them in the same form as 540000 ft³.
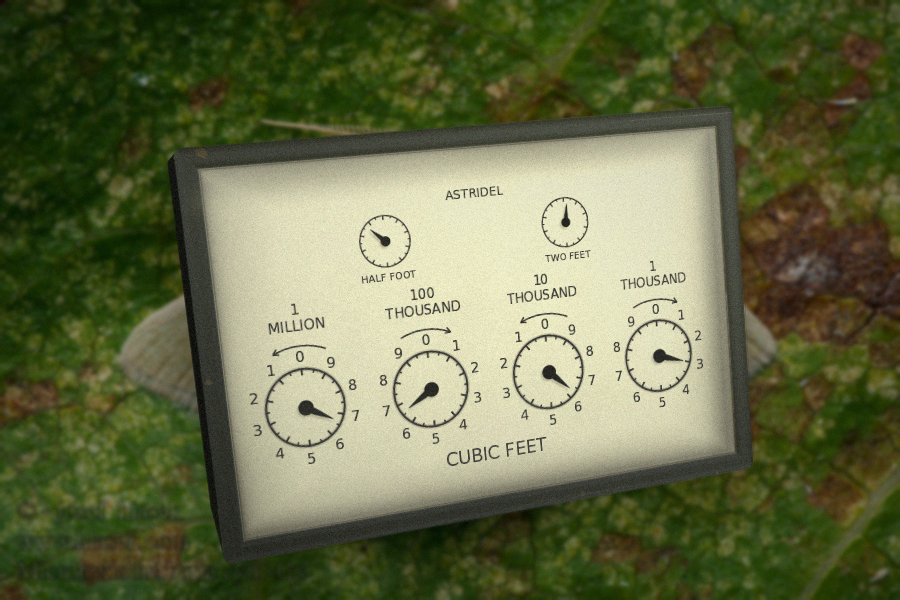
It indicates 666300 ft³
